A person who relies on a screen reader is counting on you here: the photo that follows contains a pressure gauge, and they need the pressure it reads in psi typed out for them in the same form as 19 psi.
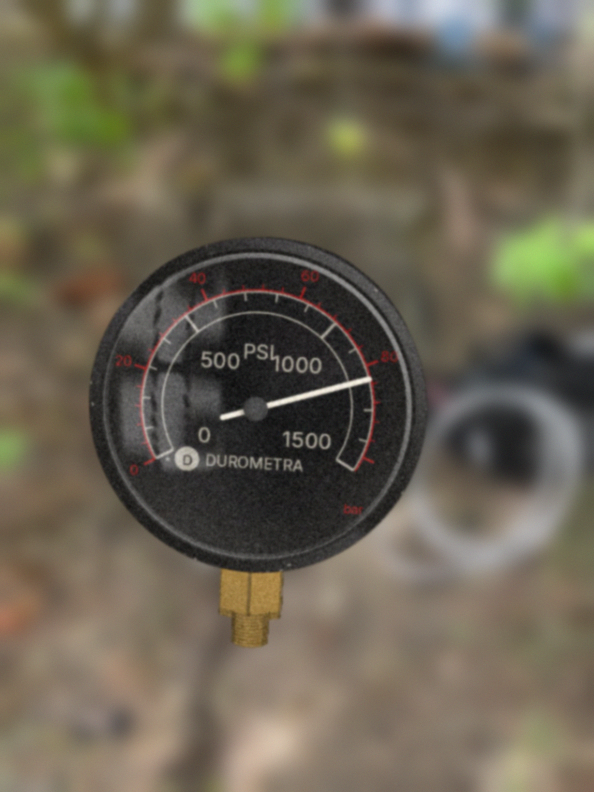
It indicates 1200 psi
